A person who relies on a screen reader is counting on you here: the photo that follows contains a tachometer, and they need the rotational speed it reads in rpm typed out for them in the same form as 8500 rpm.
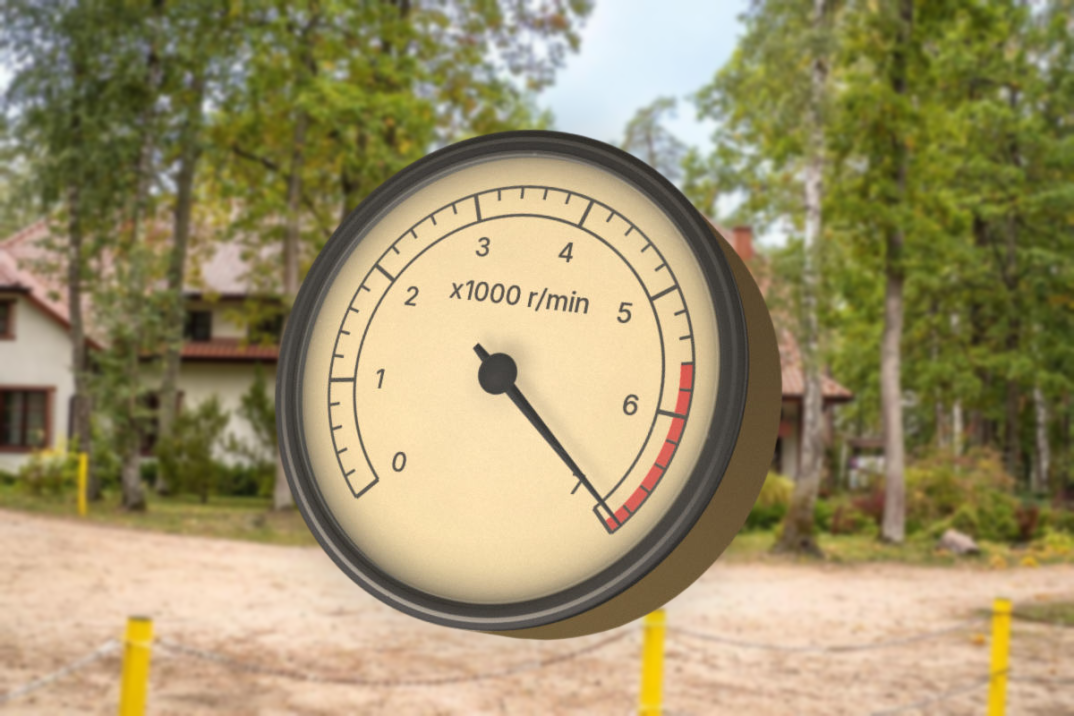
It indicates 6900 rpm
